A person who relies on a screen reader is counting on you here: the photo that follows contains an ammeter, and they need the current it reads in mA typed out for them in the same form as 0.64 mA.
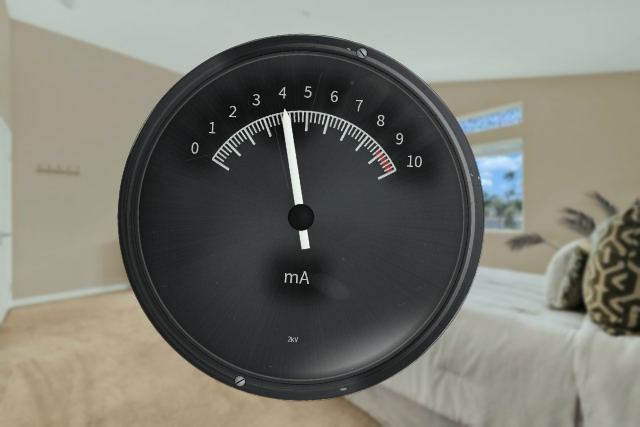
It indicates 4 mA
